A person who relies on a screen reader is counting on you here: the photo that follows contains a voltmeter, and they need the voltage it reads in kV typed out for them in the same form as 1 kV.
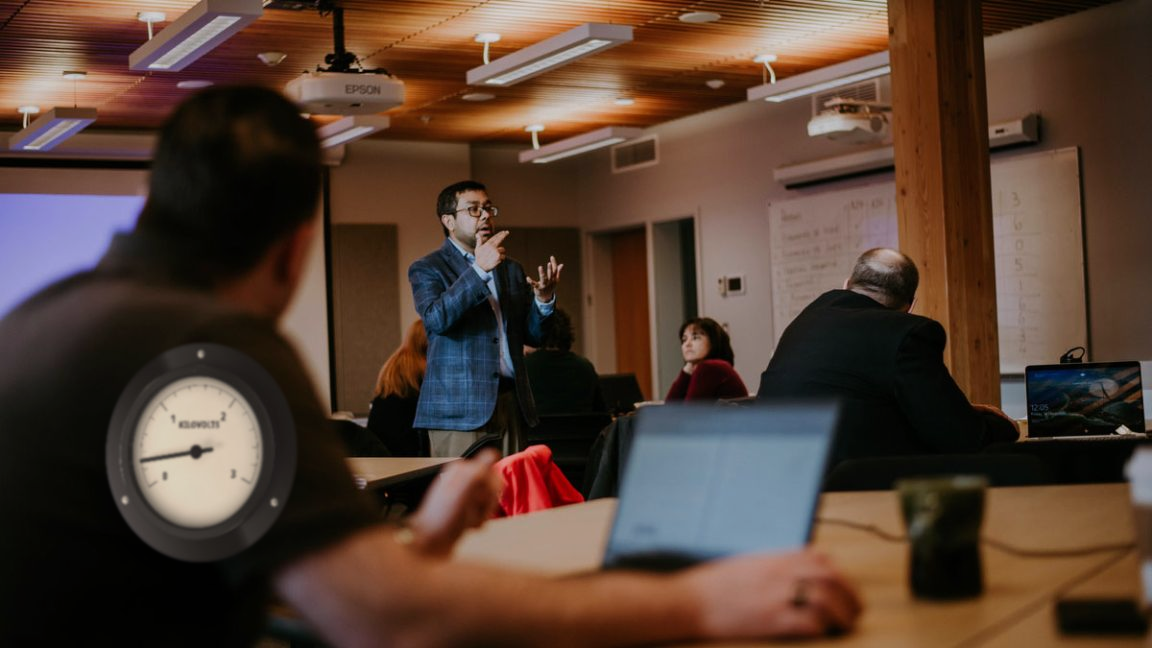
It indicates 0.3 kV
